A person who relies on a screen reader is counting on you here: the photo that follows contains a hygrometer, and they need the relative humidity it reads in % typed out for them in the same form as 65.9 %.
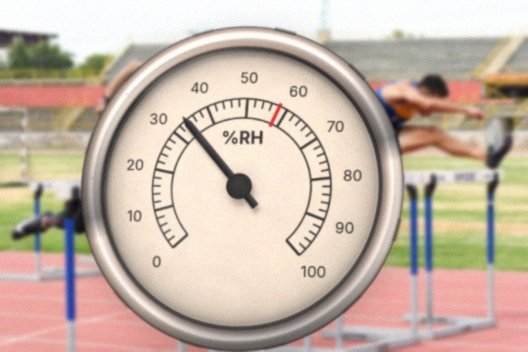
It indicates 34 %
